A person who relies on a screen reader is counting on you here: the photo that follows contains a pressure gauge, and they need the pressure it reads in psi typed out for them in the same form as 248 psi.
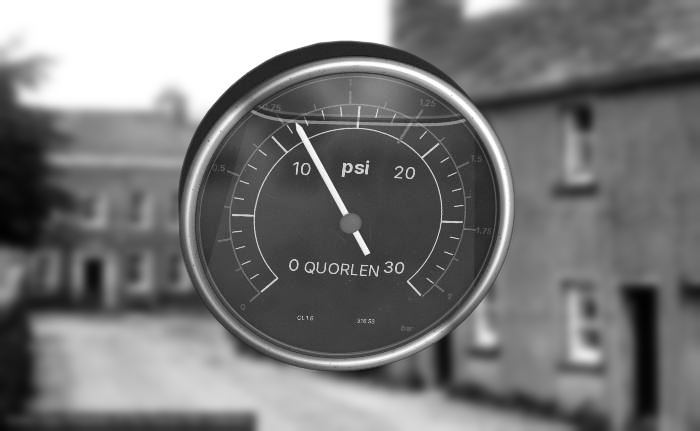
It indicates 11.5 psi
